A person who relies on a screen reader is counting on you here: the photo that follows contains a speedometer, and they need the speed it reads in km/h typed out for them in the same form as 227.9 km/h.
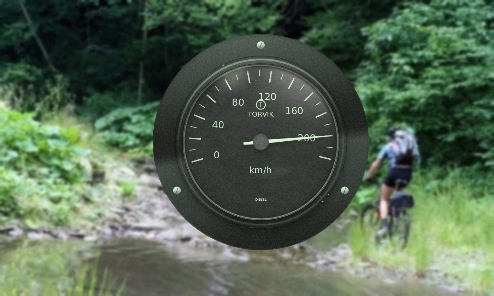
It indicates 200 km/h
